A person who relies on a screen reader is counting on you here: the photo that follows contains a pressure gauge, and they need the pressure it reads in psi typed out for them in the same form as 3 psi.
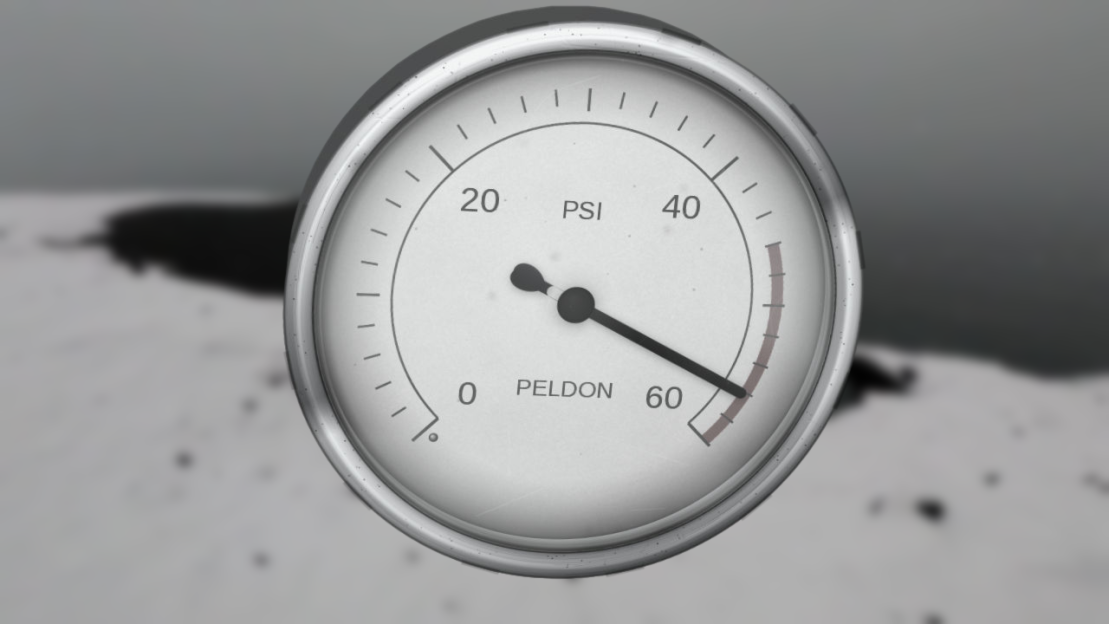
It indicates 56 psi
